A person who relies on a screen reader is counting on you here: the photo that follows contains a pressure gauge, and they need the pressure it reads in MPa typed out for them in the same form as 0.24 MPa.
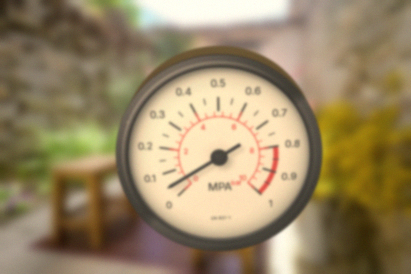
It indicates 0.05 MPa
